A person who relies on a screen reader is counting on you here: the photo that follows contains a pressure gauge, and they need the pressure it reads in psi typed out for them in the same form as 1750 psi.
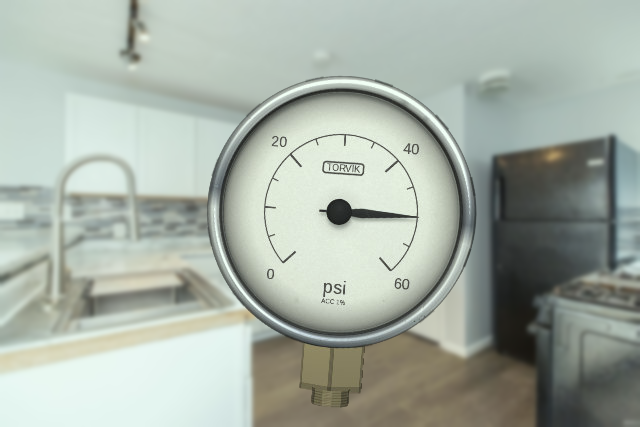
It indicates 50 psi
